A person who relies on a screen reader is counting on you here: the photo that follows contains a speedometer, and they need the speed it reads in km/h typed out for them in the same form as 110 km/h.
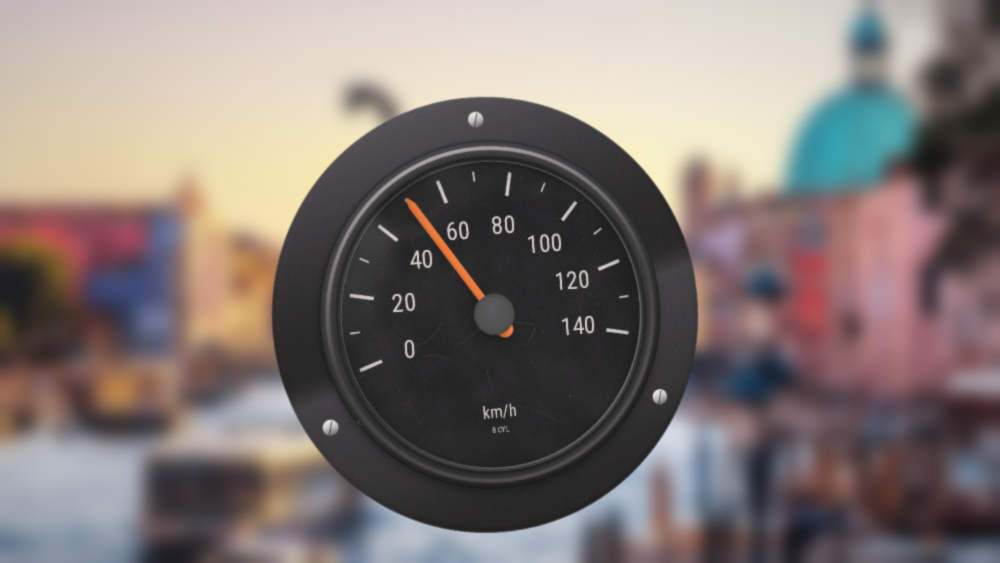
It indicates 50 km/h
